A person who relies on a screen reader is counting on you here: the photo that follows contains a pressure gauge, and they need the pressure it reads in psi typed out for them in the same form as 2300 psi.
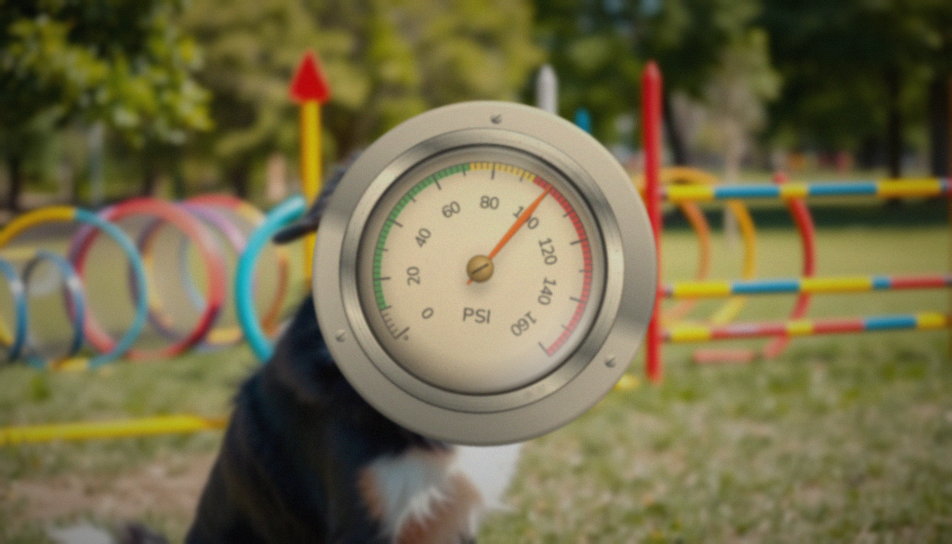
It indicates 100 psi
